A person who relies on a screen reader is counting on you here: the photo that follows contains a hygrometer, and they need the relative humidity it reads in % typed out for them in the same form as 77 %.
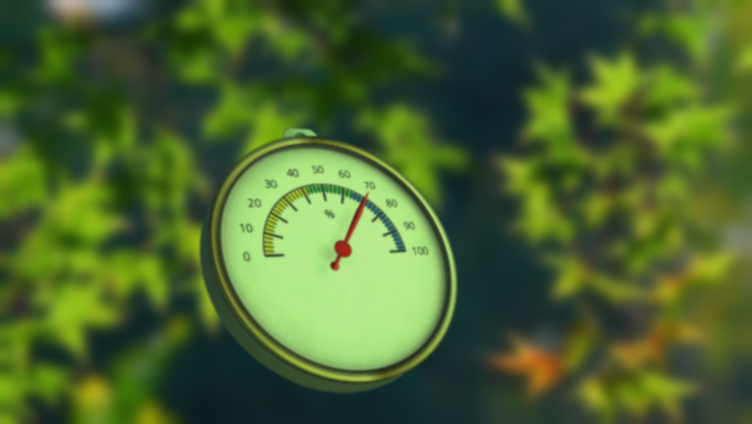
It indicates 70 %
